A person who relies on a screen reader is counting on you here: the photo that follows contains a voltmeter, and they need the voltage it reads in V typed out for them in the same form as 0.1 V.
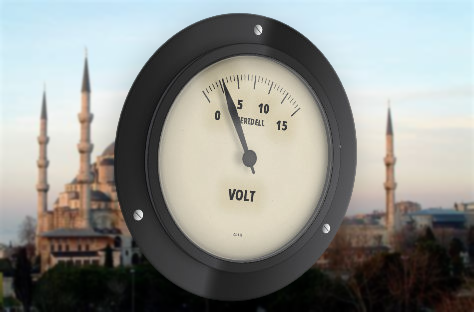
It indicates 2.5 V
